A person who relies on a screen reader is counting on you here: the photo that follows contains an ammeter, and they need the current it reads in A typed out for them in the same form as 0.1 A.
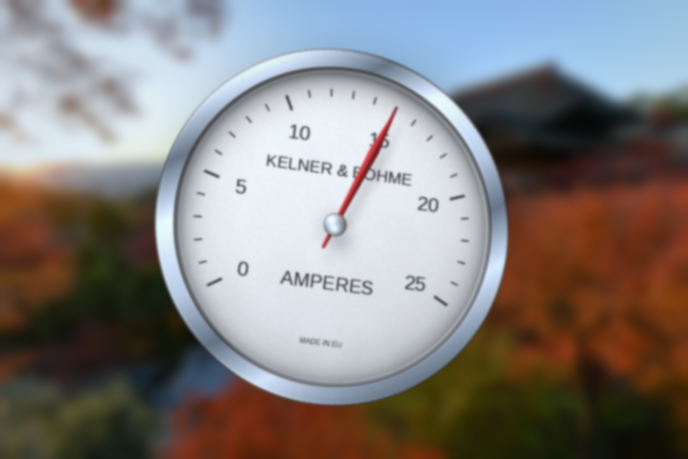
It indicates 15 A
